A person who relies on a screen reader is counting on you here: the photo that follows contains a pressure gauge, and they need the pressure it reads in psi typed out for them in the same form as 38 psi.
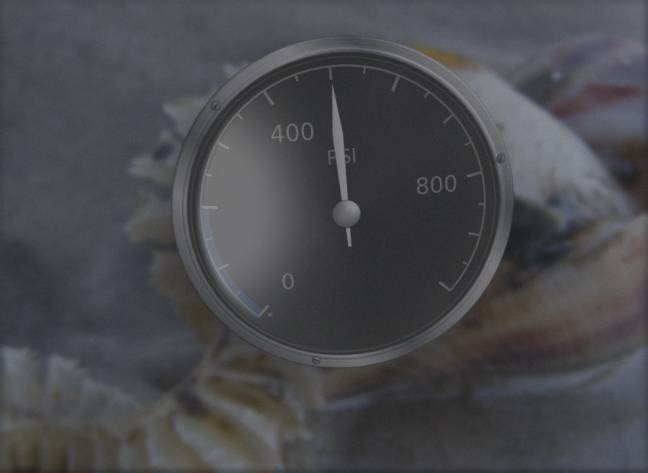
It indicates 500 psi
